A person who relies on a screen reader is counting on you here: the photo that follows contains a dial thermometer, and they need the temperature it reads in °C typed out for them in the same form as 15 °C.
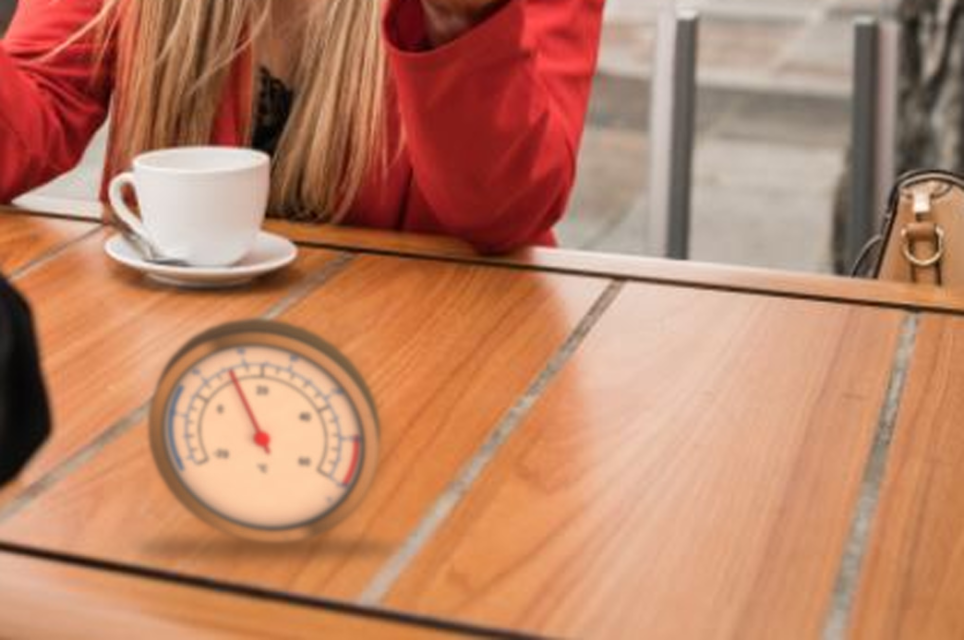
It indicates 12 °C
